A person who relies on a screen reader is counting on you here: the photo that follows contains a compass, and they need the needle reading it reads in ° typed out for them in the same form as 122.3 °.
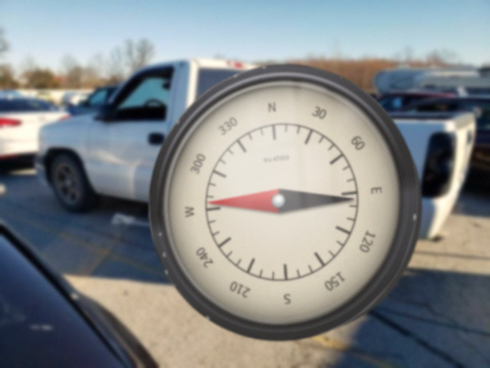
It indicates 275 °
